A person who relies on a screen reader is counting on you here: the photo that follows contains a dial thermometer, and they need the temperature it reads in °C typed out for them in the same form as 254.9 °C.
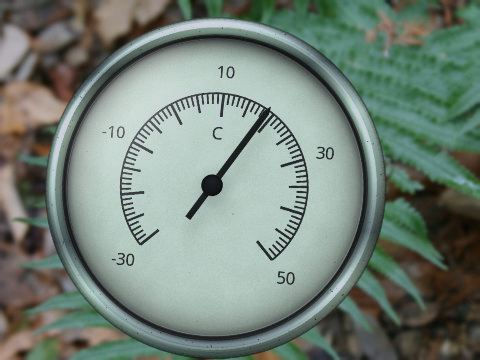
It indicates 19 °C
